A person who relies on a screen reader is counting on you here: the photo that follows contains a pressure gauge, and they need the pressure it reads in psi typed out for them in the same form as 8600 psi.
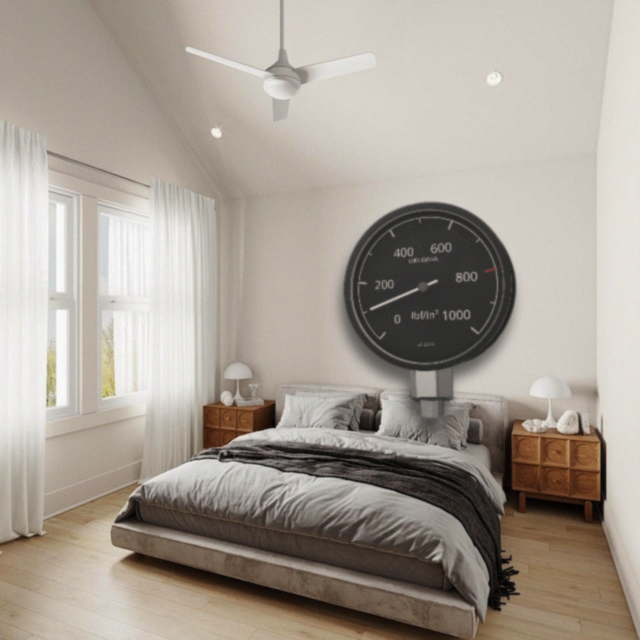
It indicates 100 psi
